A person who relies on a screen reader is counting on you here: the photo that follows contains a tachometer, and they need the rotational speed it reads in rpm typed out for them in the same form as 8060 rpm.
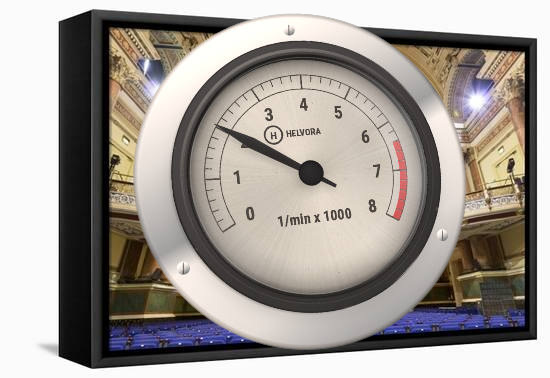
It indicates 2000 rpm
